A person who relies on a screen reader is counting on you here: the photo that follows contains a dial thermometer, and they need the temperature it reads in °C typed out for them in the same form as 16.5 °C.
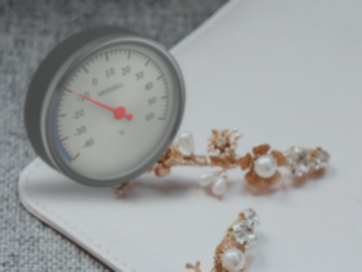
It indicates -10 °C
